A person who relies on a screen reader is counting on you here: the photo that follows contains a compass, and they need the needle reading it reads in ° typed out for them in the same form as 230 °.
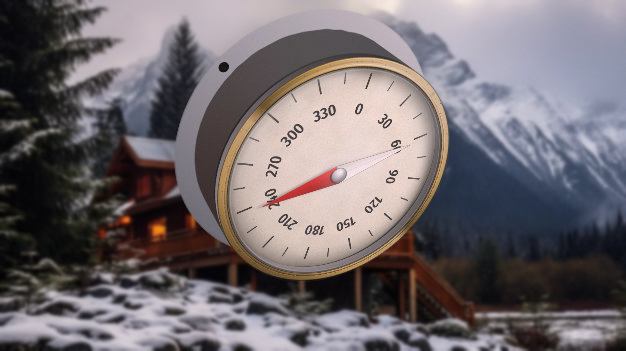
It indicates 240 °
